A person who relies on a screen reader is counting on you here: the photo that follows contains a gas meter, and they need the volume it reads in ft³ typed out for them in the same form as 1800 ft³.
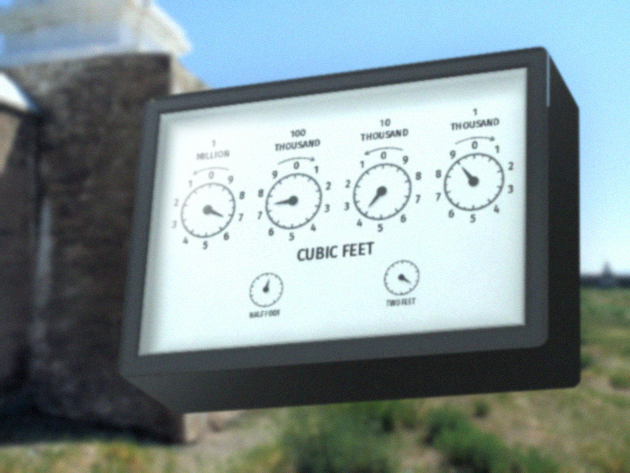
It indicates 673900 ft³
